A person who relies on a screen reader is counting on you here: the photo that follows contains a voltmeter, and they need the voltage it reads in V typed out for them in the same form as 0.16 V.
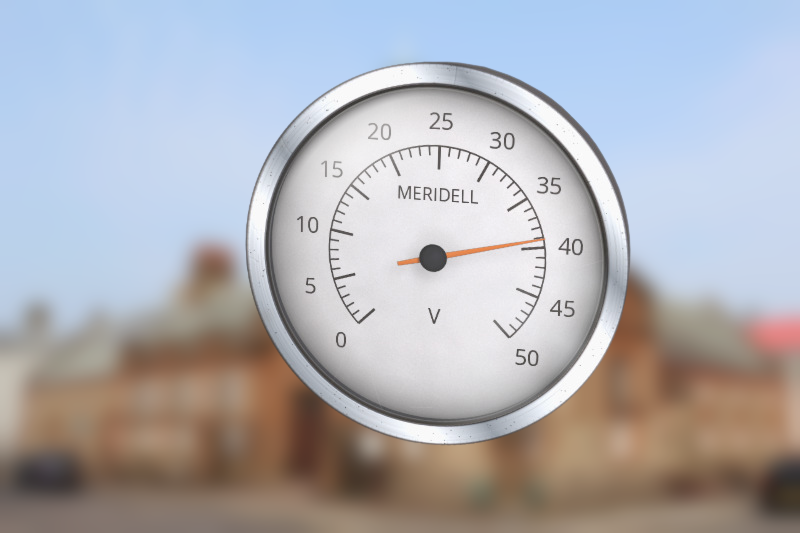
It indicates 39 V
